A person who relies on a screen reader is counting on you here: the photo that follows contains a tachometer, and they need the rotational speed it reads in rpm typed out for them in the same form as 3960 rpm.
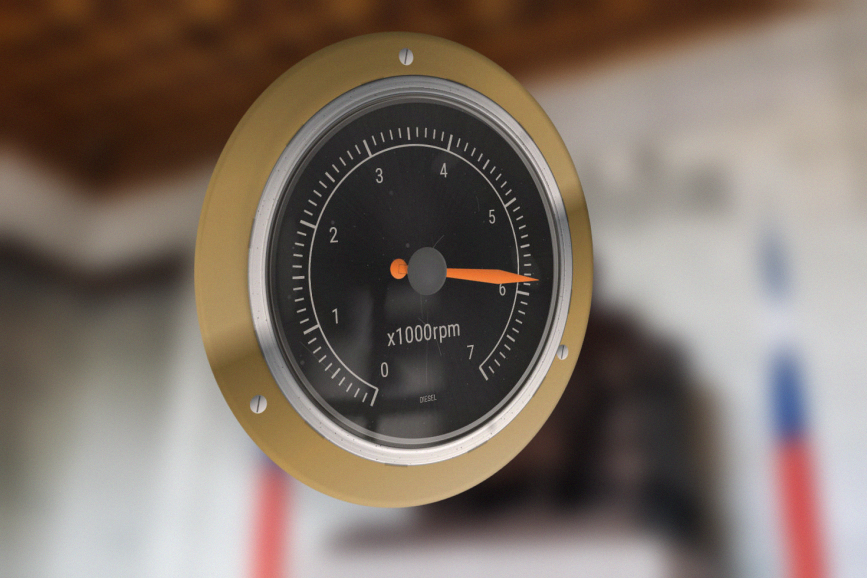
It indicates 5850 rpm
